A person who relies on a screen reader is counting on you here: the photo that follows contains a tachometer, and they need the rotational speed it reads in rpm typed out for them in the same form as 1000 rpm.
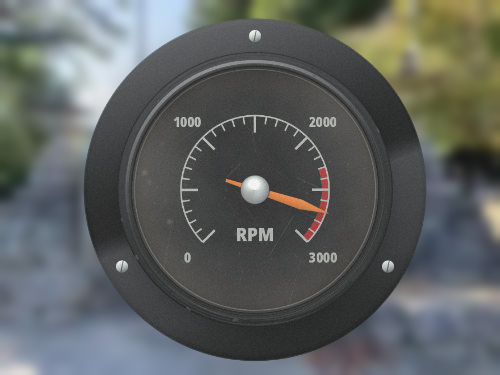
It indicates 2700 rpm
